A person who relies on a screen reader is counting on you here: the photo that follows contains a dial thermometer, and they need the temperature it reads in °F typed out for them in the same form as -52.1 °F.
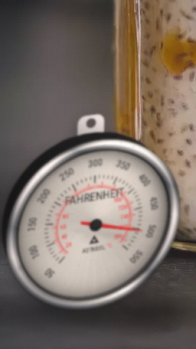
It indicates 500 °F
